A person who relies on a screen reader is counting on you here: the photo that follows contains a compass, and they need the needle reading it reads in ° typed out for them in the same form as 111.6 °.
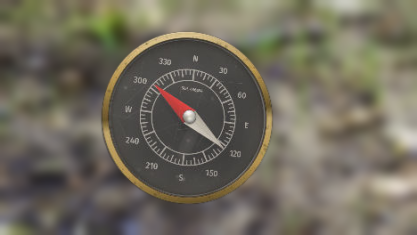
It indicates 305 °
